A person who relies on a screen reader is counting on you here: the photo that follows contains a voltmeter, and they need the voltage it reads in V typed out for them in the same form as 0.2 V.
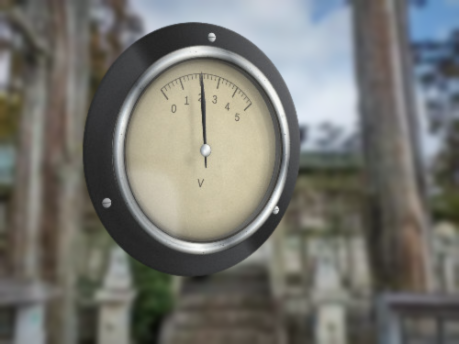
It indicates 2 V
